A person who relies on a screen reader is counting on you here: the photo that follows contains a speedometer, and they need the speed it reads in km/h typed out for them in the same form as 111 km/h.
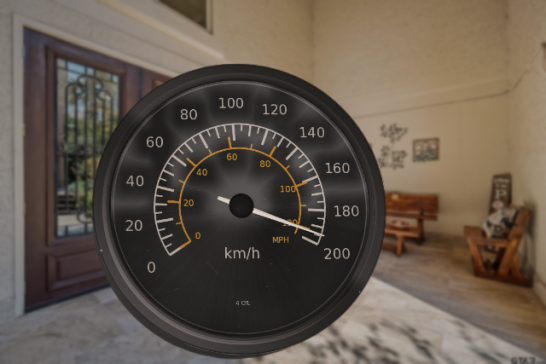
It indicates 195 km/h
